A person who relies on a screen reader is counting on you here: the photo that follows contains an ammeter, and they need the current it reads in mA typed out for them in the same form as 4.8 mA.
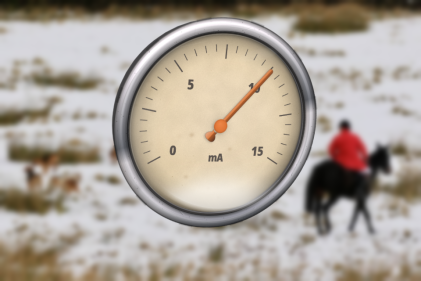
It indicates 10 mA
